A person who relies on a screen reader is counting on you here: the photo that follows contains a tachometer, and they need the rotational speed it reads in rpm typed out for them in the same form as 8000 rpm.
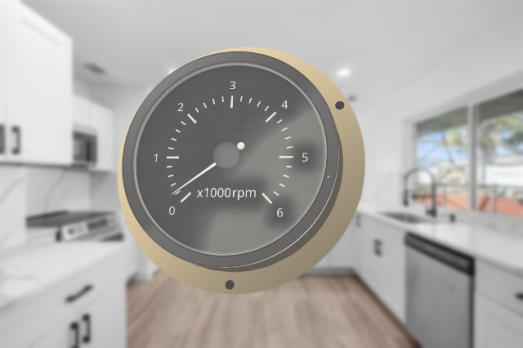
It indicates 200 rpm
